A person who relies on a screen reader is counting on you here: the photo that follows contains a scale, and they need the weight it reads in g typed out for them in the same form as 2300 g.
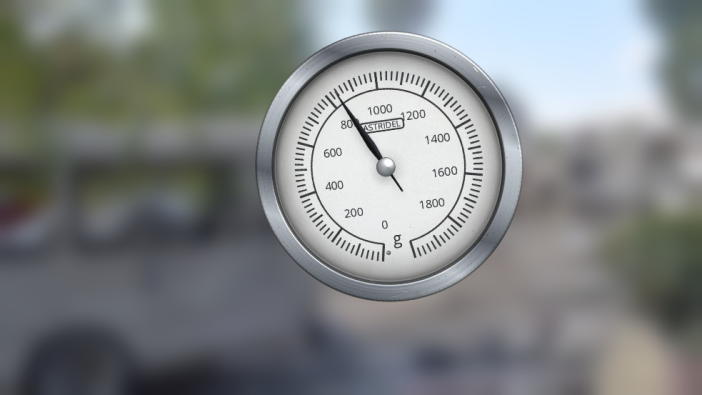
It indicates 840 g
